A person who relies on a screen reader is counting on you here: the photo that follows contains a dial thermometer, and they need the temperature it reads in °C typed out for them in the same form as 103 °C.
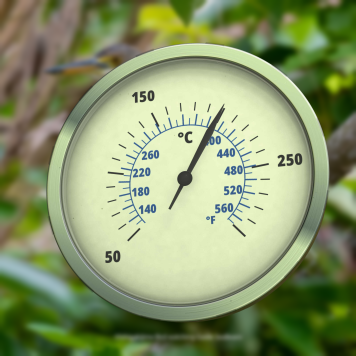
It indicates 200 °C
